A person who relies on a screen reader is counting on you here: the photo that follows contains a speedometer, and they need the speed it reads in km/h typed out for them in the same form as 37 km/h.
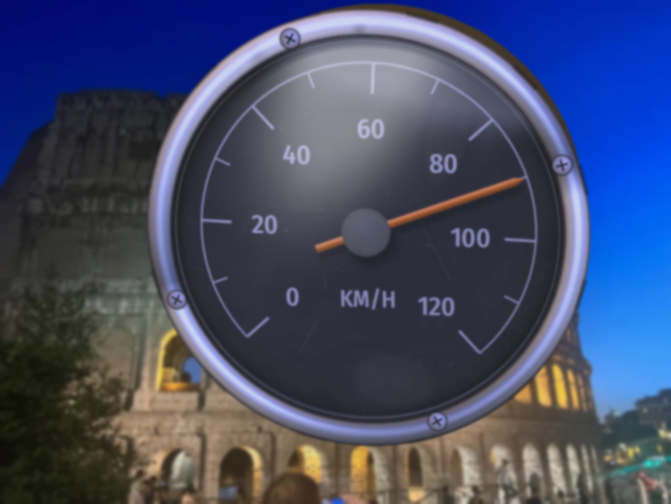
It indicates 90 km/h
